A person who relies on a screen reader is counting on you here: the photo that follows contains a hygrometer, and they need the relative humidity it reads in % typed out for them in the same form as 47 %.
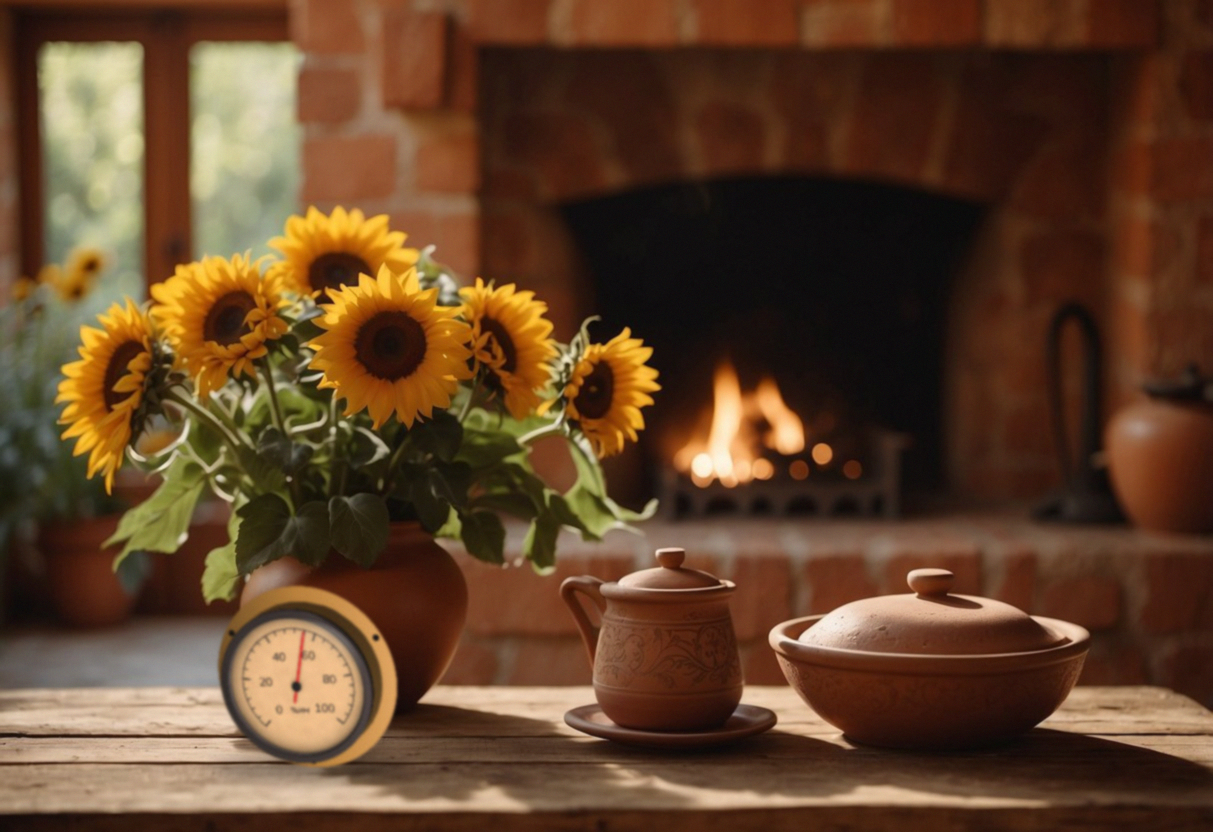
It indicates 56 %
